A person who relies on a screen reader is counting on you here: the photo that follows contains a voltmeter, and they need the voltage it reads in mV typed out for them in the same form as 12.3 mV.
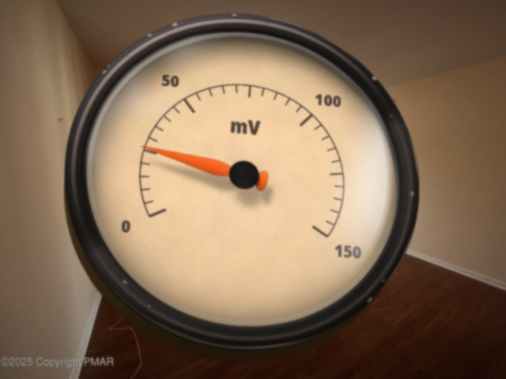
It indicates 25 mV
